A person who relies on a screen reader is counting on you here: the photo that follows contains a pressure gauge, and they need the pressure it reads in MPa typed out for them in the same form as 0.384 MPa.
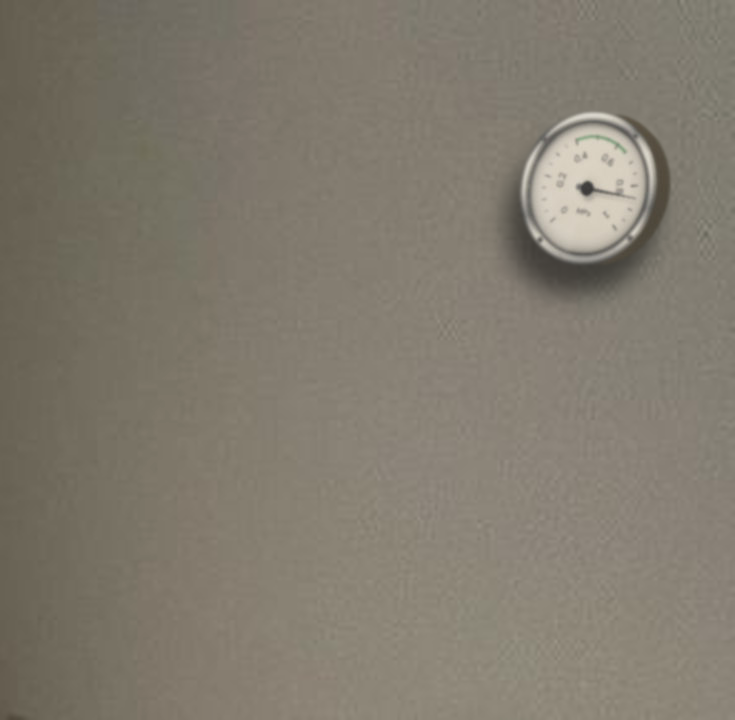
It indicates 0.85 MPa
